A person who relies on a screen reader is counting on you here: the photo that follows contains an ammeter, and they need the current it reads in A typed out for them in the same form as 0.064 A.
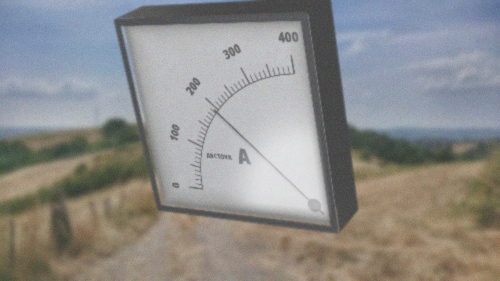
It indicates 200 A
